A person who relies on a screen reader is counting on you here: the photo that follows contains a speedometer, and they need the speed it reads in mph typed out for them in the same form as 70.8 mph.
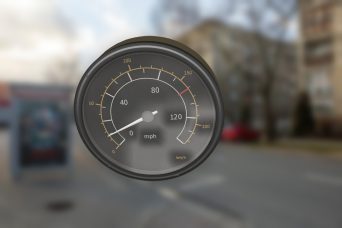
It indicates 10 mph
